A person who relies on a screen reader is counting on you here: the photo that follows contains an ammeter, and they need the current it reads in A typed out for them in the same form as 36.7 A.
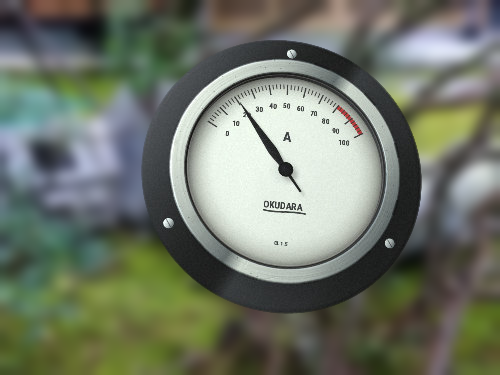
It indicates 20 A
